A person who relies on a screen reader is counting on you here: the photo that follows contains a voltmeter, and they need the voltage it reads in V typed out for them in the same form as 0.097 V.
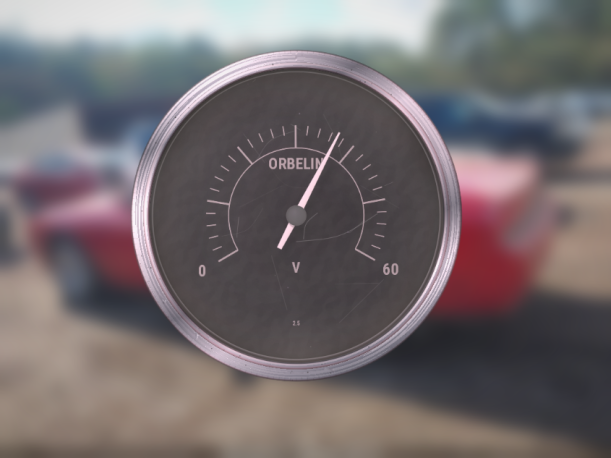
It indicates 37 V
